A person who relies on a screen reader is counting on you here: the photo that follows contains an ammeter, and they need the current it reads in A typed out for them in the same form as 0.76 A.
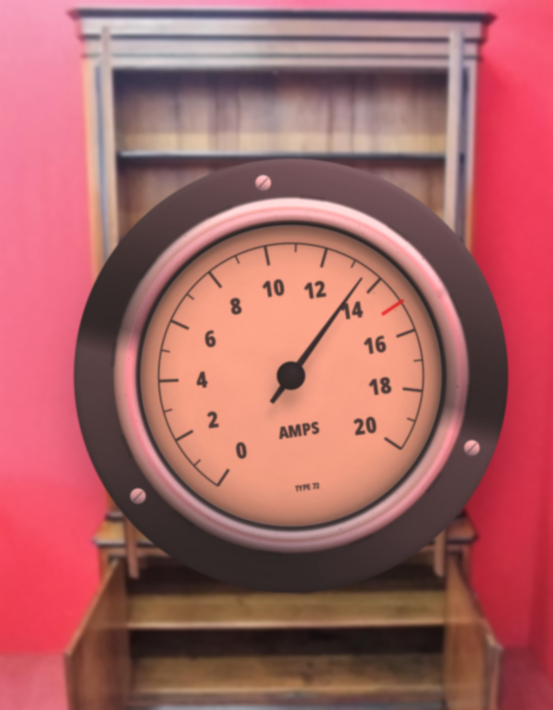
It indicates 13.5 A
